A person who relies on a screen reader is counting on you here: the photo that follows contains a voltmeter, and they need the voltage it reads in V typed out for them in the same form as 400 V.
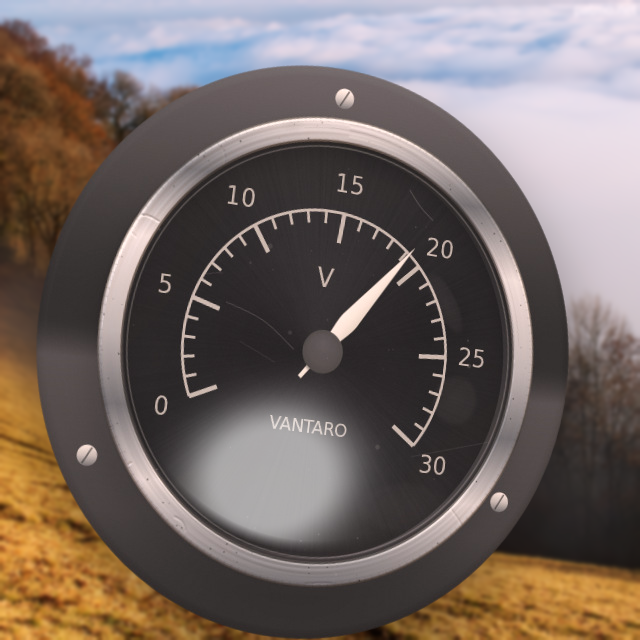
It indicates 19 V
